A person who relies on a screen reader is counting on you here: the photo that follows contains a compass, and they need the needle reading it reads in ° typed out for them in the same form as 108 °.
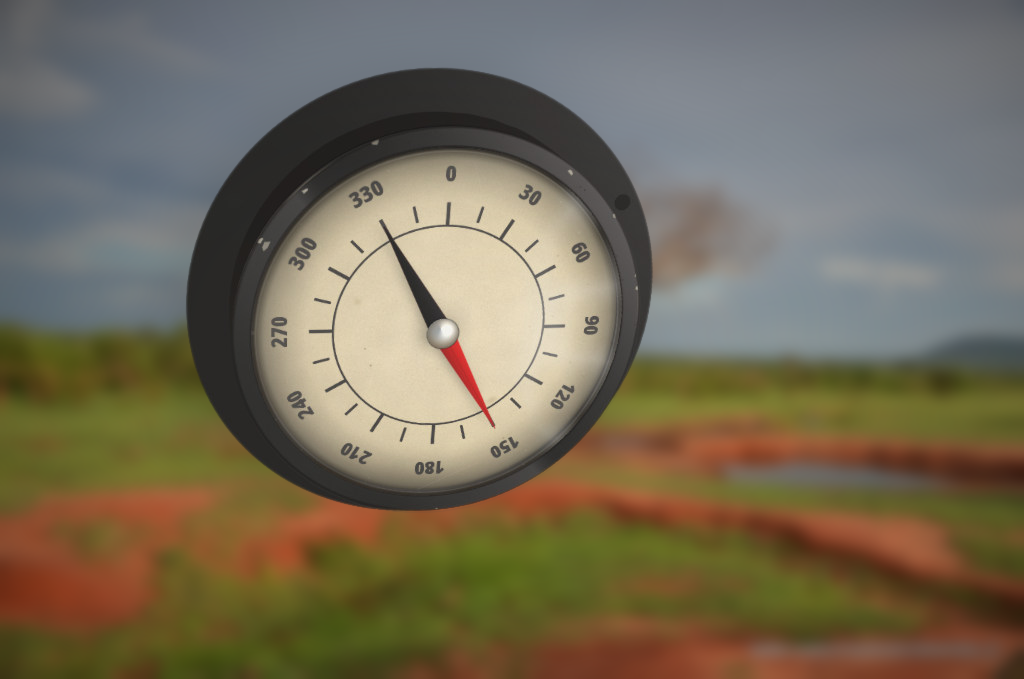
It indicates 150 °
